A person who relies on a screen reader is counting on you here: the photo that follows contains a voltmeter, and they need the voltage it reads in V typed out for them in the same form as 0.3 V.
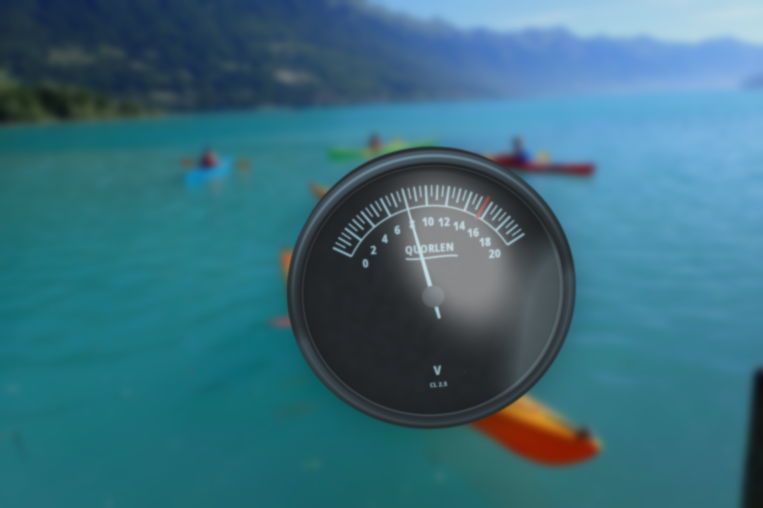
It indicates 8 V
